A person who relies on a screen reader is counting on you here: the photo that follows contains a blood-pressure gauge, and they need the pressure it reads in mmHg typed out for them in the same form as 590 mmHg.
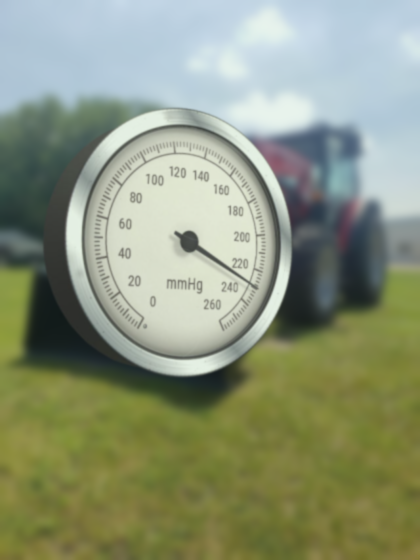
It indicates 230 mmHg
